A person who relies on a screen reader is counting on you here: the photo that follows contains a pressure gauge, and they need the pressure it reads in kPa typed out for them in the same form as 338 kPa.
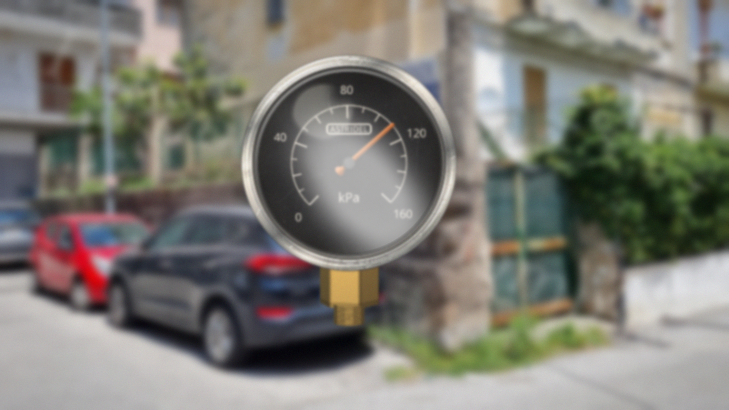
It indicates 110 kPa
